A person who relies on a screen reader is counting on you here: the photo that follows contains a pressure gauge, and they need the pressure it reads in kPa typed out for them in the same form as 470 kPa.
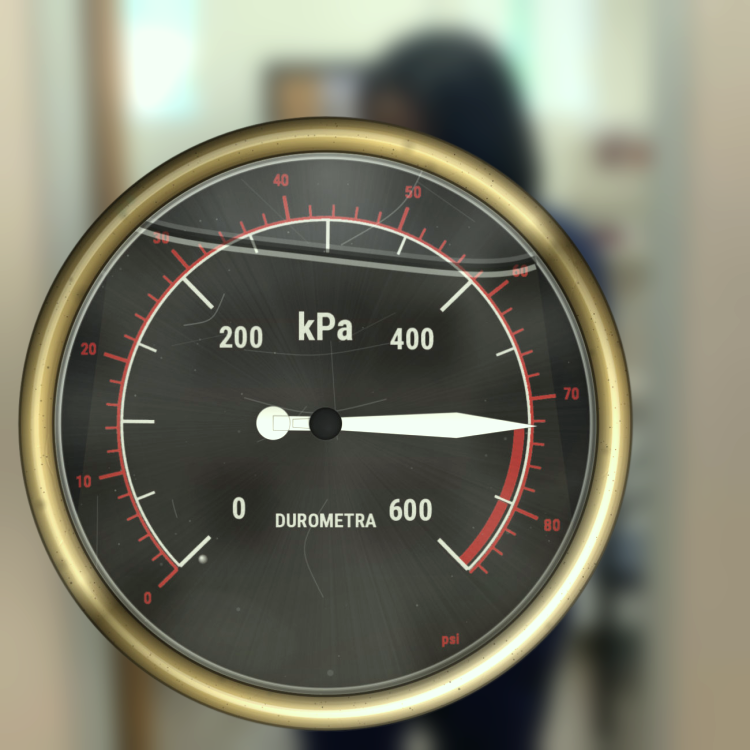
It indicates 500 kPa
